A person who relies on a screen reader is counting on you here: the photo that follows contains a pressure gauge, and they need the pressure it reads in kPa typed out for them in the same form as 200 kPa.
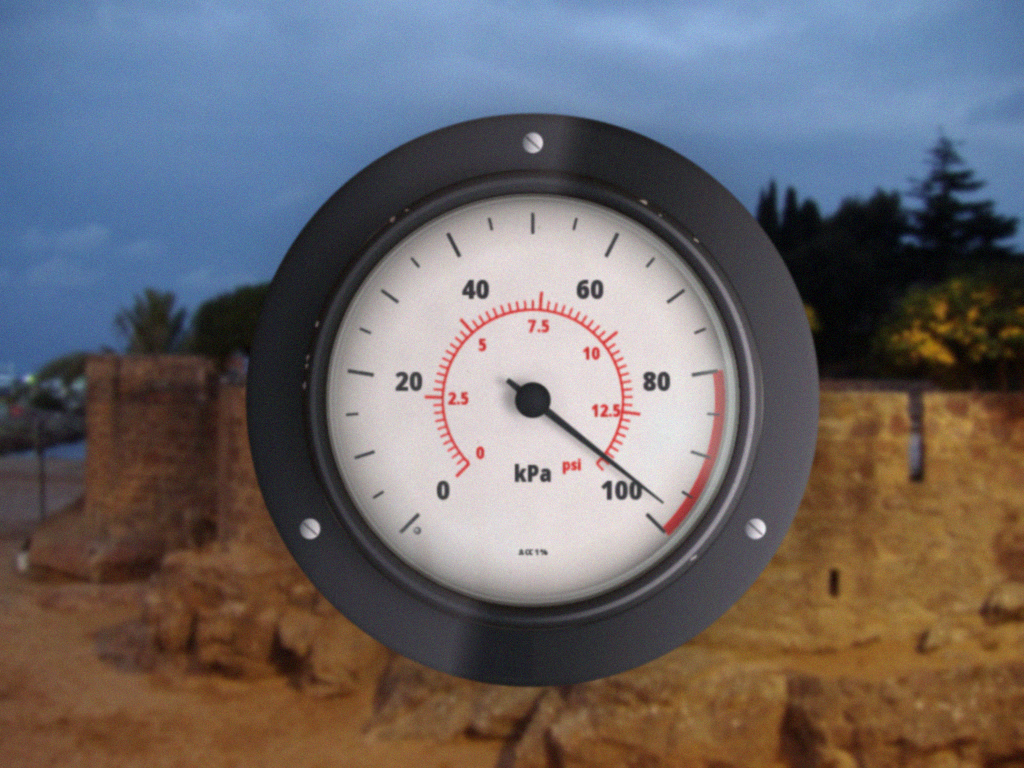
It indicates 97.5 kPa
